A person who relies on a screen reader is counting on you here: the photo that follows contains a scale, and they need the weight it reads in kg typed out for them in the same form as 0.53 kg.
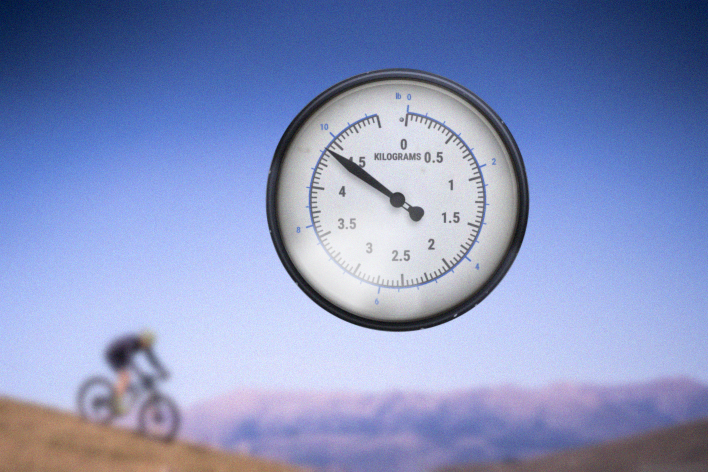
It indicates 4.4 kg
